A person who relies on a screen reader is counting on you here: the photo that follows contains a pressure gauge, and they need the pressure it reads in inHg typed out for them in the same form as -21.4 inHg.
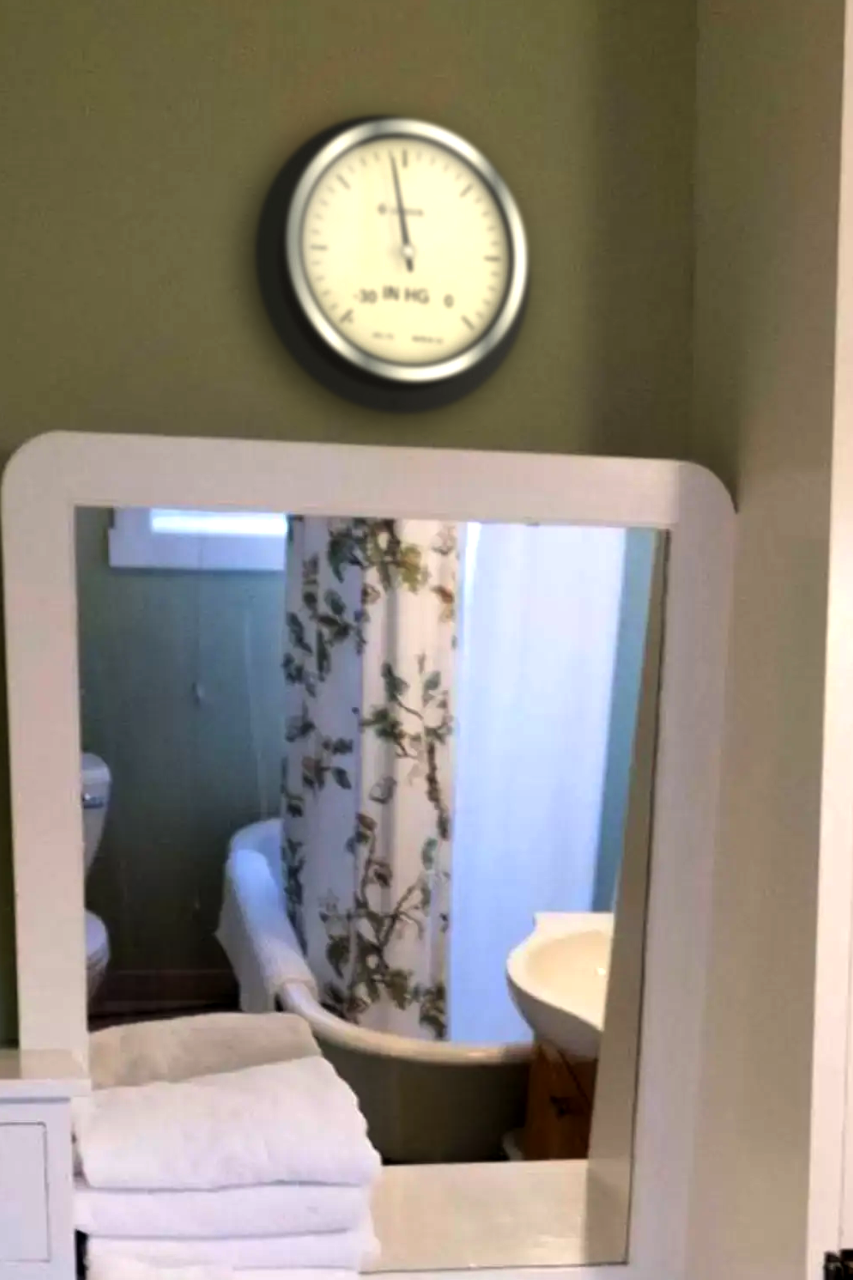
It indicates -16 inHg
